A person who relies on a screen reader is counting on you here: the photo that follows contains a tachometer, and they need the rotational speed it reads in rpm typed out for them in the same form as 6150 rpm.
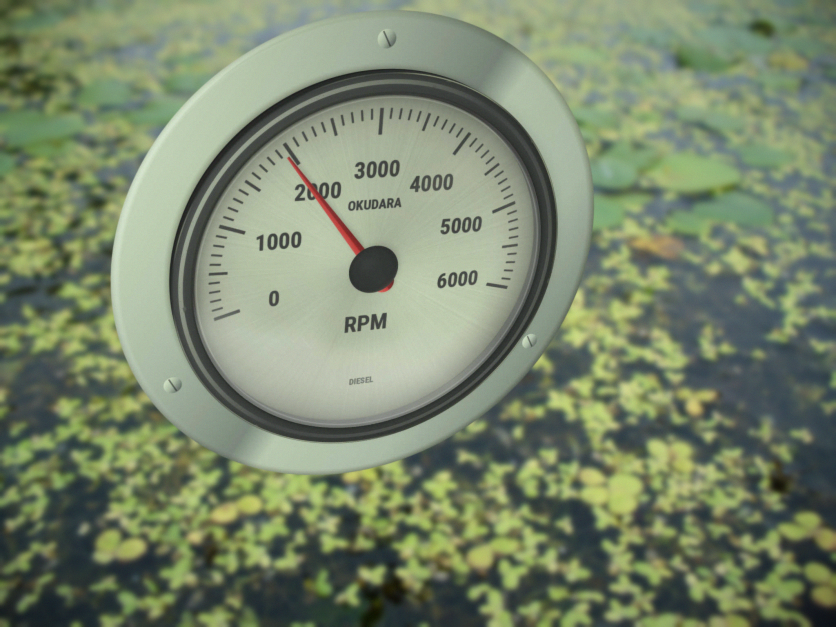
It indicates 1950 rpm
